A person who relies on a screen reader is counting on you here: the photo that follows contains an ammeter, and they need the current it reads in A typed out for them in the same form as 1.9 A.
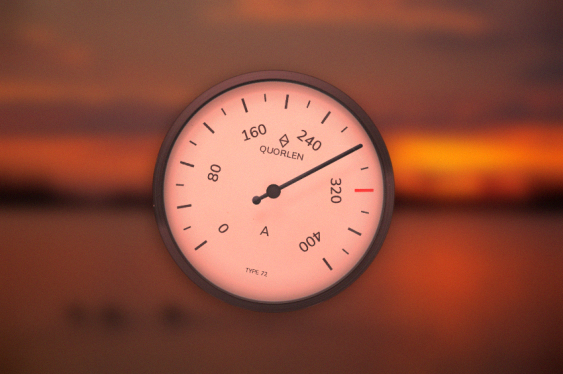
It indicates 280 A
